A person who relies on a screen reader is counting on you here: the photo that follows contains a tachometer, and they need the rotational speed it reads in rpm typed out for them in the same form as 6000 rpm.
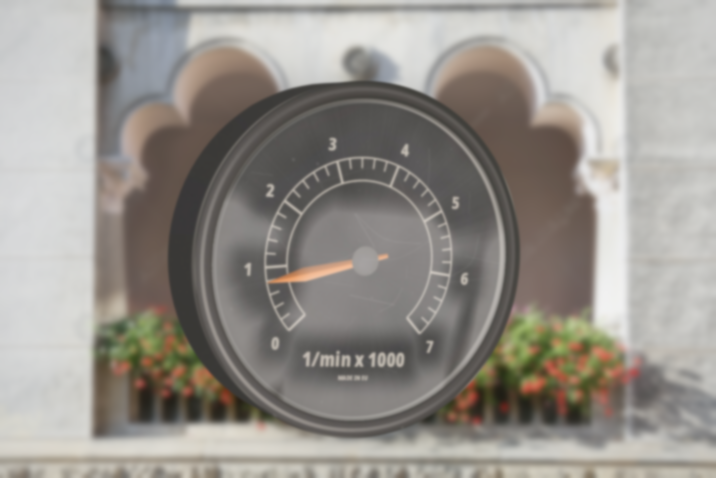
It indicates 800 rpm
